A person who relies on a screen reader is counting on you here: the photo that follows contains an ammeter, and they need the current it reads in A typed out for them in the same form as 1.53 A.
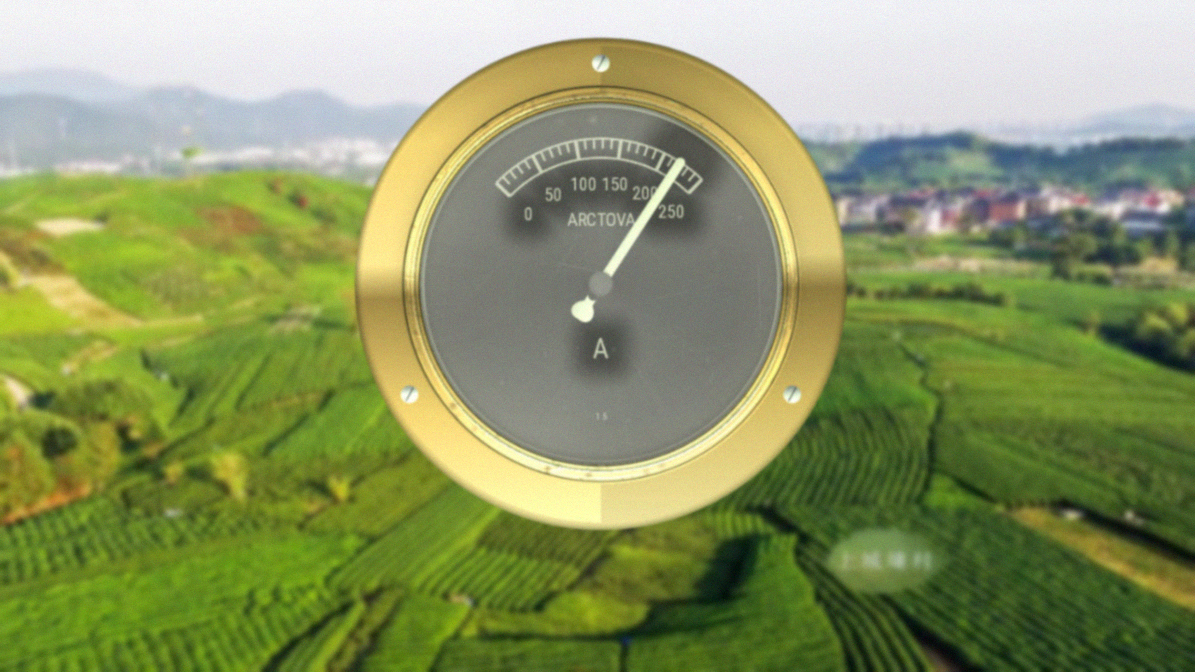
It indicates 220 A
